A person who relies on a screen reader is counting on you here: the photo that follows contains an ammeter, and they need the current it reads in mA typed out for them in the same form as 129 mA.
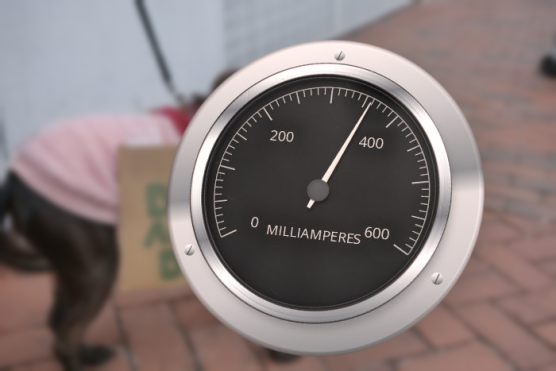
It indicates 360 mA
